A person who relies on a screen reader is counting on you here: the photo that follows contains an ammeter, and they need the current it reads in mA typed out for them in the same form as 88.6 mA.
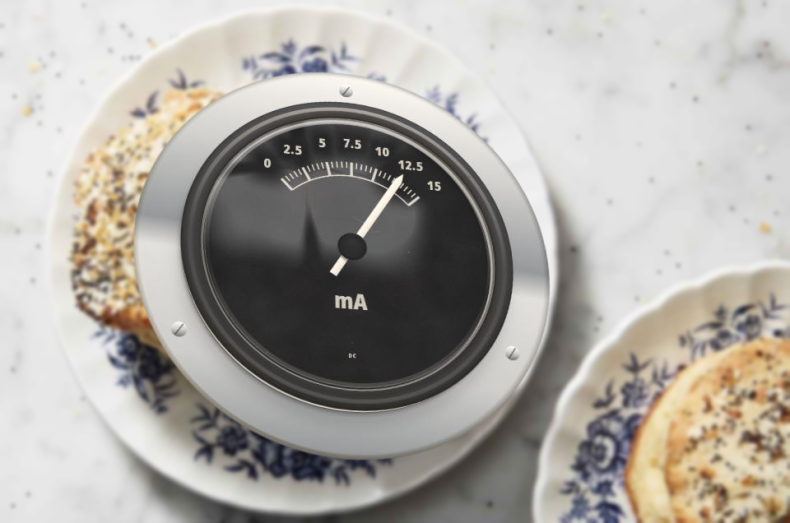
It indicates 12.5 mA
